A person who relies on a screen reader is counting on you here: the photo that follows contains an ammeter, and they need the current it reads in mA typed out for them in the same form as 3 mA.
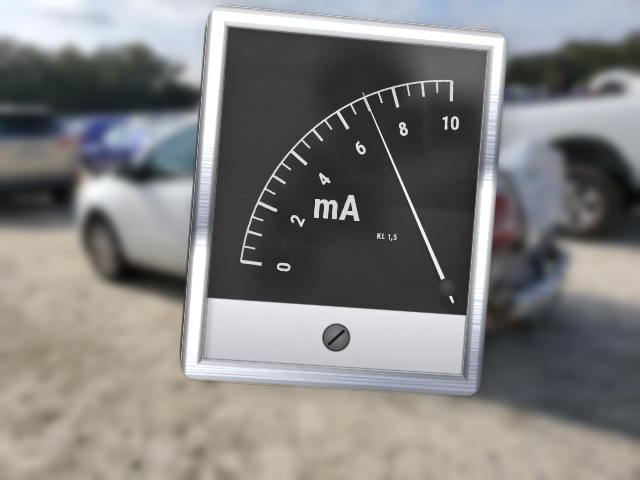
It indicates 7 mA
